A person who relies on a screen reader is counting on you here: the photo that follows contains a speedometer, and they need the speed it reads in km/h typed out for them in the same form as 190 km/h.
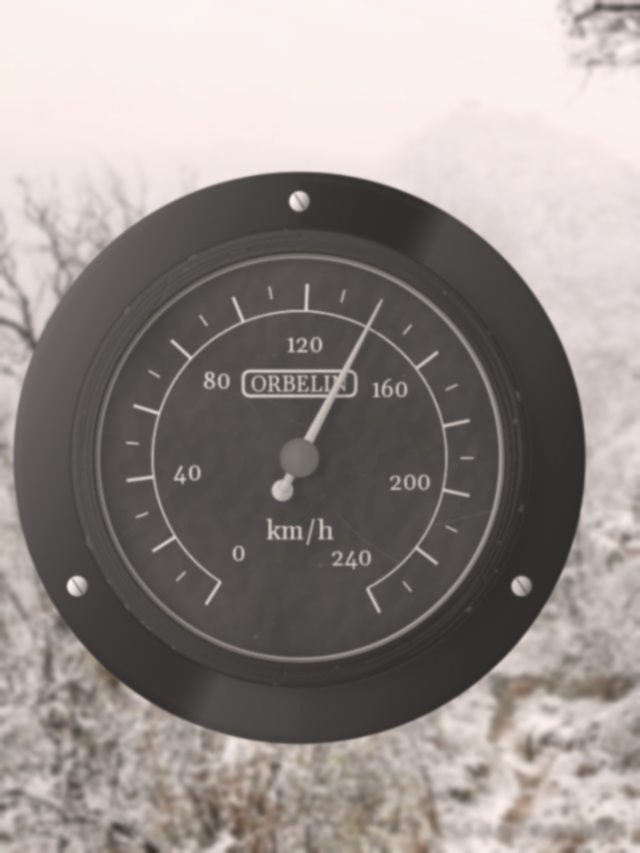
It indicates 140 km/h
